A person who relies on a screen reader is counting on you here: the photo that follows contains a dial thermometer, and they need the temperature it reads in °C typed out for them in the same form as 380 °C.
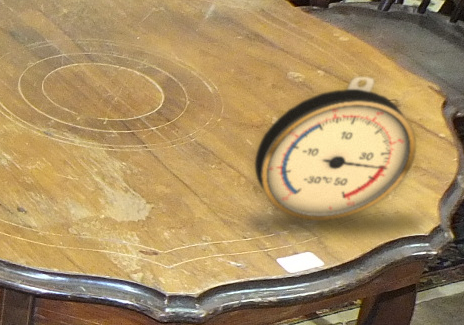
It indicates 35 °C
